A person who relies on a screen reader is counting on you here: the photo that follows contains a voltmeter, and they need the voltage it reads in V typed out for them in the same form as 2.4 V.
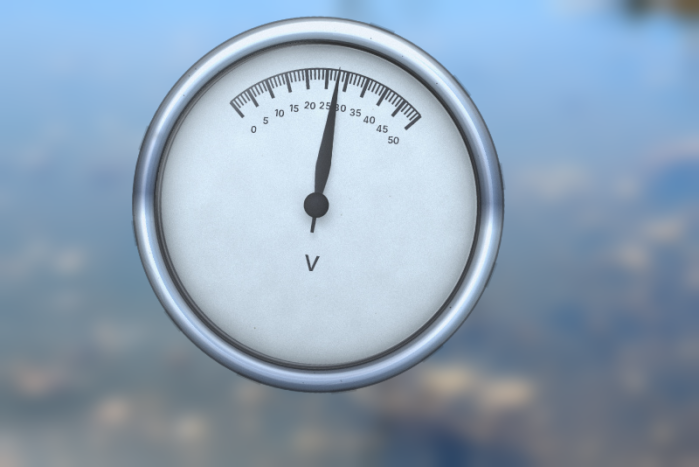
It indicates 28 V
